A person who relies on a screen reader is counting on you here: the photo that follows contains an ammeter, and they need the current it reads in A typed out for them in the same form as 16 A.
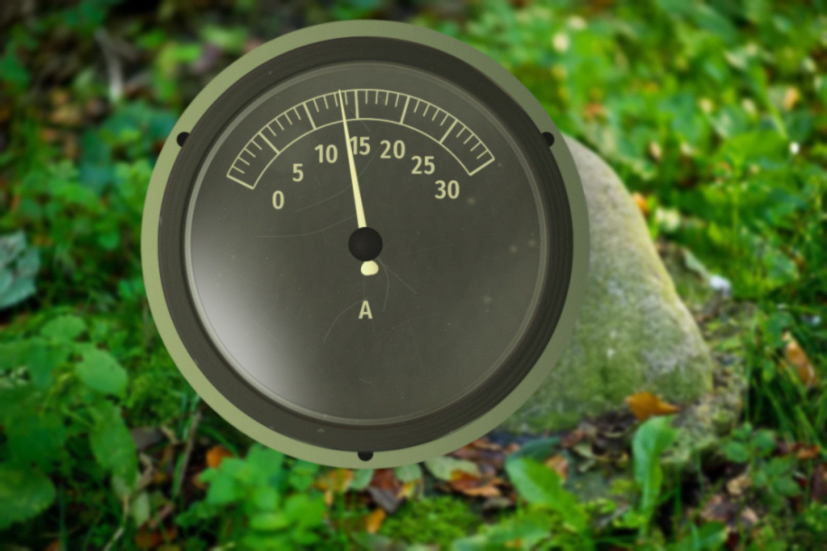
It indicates 13.5 A
